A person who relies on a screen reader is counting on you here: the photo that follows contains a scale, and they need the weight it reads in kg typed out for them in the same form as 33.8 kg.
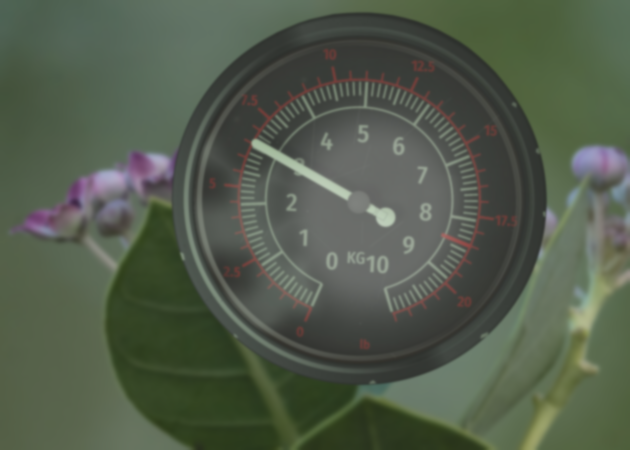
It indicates 3 kg
